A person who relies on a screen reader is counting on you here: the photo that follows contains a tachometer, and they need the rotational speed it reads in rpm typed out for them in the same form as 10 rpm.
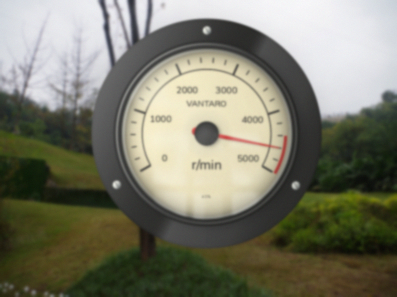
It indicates 4600 rpm
